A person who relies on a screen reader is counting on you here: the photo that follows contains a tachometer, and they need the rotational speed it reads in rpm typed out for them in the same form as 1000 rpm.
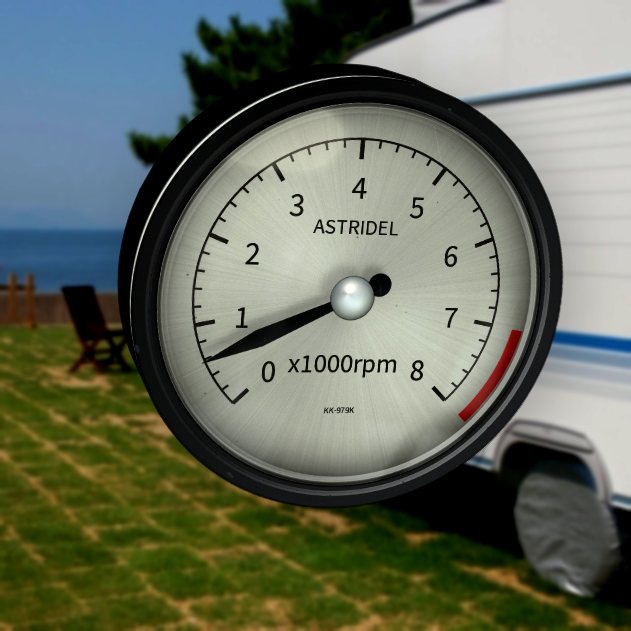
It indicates 600 rpm
